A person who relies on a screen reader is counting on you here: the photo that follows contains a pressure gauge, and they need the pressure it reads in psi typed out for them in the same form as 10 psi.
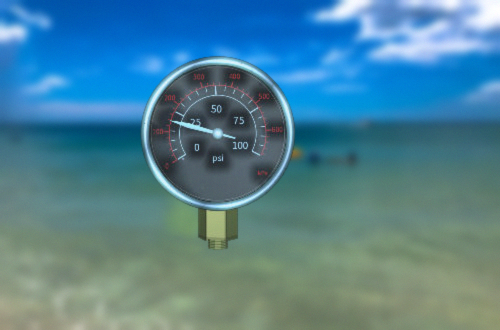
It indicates 20 psi
